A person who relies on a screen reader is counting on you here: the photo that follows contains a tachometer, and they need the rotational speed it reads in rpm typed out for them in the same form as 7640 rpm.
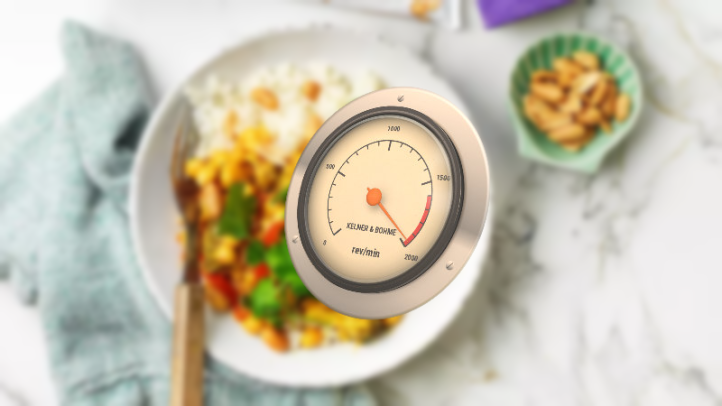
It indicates 1950 rpm
